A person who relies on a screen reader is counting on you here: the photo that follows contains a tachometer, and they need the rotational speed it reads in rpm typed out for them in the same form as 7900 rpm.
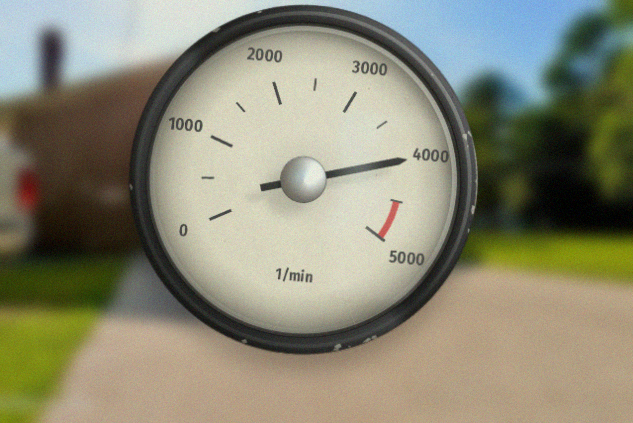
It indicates 4000 rpm
